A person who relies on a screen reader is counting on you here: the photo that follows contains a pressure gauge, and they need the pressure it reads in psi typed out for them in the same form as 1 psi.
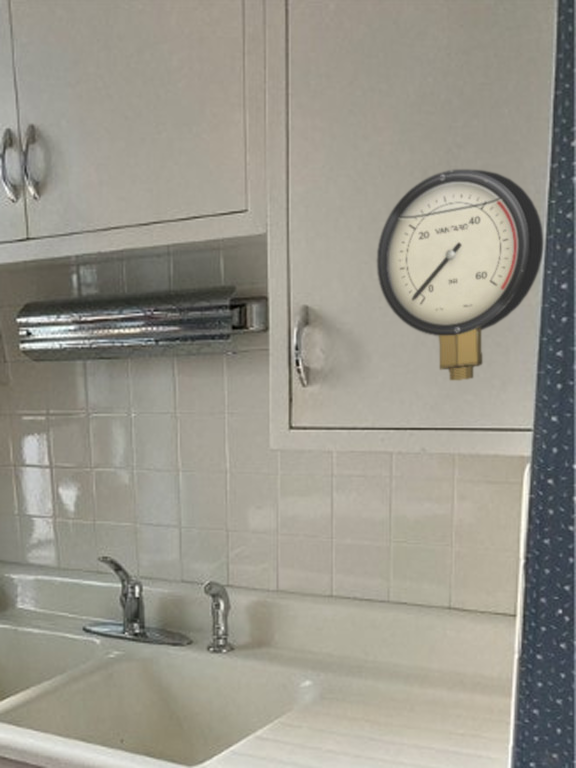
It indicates 2 psi
